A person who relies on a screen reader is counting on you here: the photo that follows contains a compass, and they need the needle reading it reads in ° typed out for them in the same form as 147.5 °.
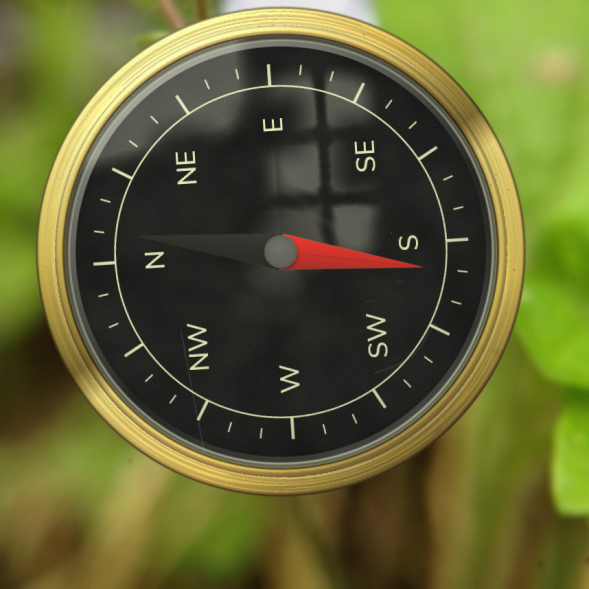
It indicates 190 °
